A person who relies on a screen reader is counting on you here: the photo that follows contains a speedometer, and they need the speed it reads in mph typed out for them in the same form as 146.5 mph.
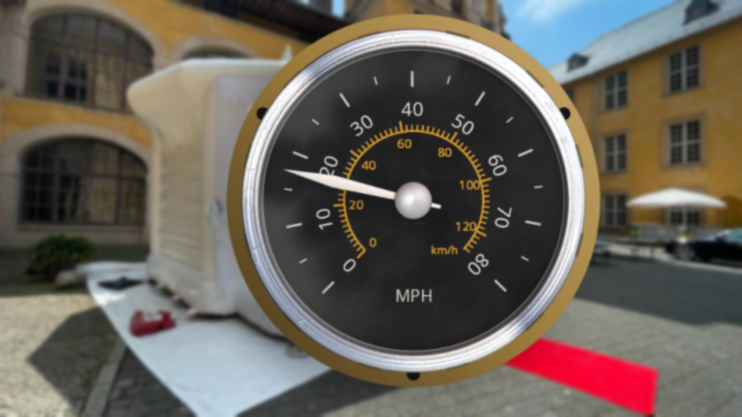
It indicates 17.5 mph
